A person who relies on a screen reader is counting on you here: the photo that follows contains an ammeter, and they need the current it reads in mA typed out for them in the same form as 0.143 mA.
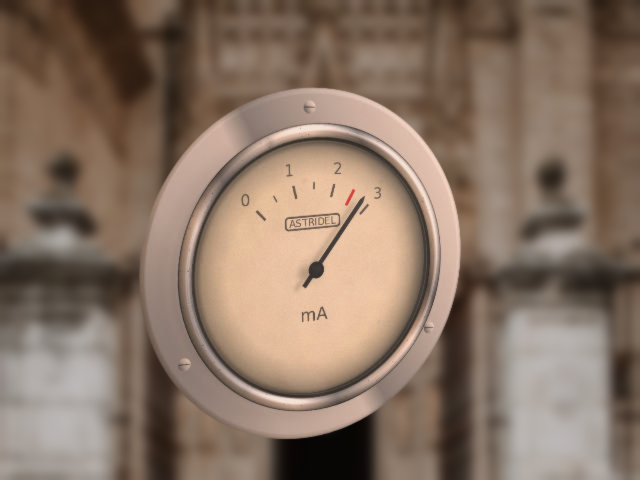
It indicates 2.75 mA
